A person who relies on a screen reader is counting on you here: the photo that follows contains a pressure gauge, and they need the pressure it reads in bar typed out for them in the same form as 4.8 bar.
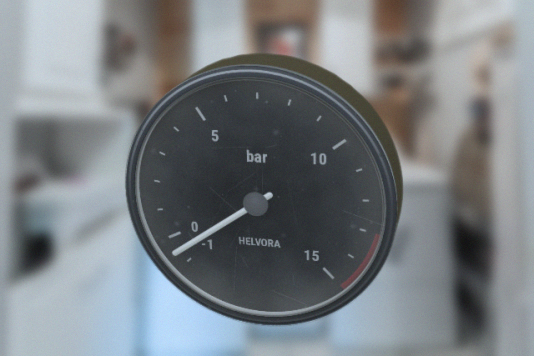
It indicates -0.5 bar
